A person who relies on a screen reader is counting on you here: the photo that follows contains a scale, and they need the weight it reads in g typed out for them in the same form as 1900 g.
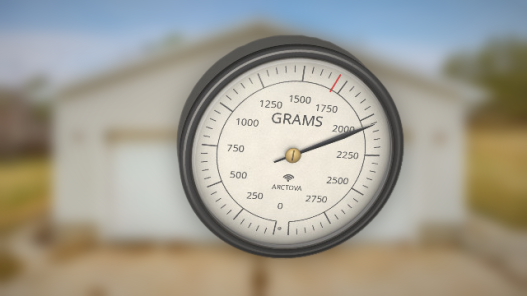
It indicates 2050 g
